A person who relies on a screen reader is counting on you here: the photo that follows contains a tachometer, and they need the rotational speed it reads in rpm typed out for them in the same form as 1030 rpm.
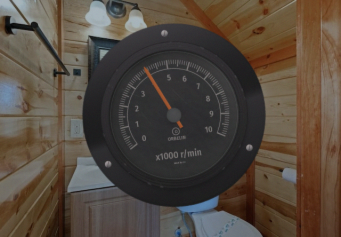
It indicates 4000 rpm
